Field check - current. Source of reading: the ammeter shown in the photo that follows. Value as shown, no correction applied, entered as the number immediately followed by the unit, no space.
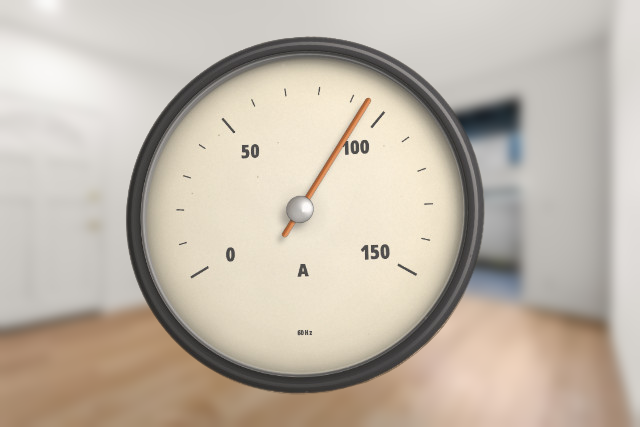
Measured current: 95A
